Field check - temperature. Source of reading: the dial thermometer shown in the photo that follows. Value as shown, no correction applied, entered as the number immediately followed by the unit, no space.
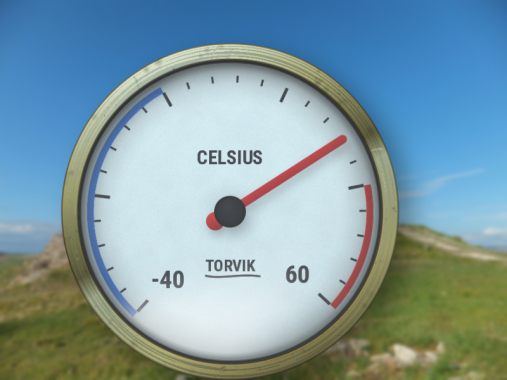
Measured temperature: 32°C
